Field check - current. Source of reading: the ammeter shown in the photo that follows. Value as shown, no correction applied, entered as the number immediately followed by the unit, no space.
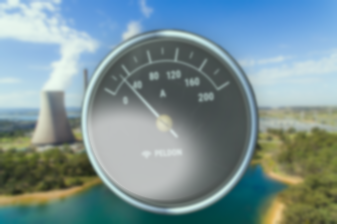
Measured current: 30A
